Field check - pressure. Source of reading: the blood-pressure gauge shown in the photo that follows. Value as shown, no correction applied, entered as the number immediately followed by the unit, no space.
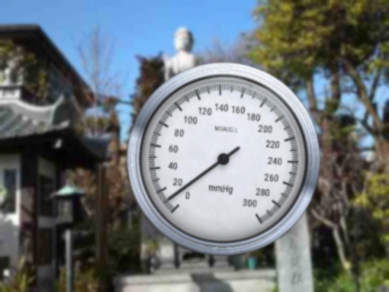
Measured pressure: 10mmHg
